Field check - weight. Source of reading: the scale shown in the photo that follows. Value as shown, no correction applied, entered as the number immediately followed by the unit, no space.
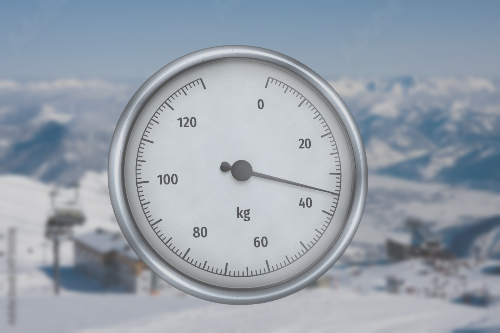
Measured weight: 35kg
